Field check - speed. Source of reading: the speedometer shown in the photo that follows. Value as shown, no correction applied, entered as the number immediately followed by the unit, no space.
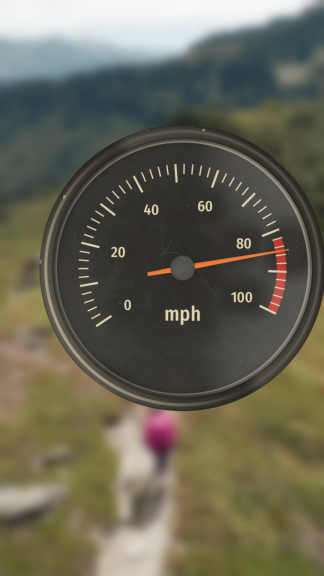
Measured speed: 85mph
